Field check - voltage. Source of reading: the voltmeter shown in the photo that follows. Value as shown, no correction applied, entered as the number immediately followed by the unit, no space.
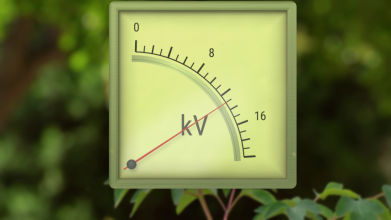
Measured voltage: 13kV
